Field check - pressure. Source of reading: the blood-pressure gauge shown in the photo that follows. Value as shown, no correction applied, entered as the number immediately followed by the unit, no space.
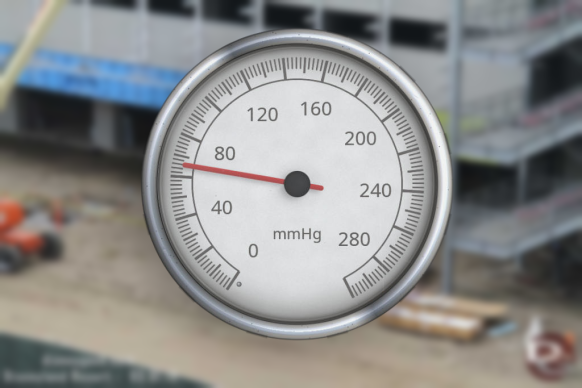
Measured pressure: 66mmHg
